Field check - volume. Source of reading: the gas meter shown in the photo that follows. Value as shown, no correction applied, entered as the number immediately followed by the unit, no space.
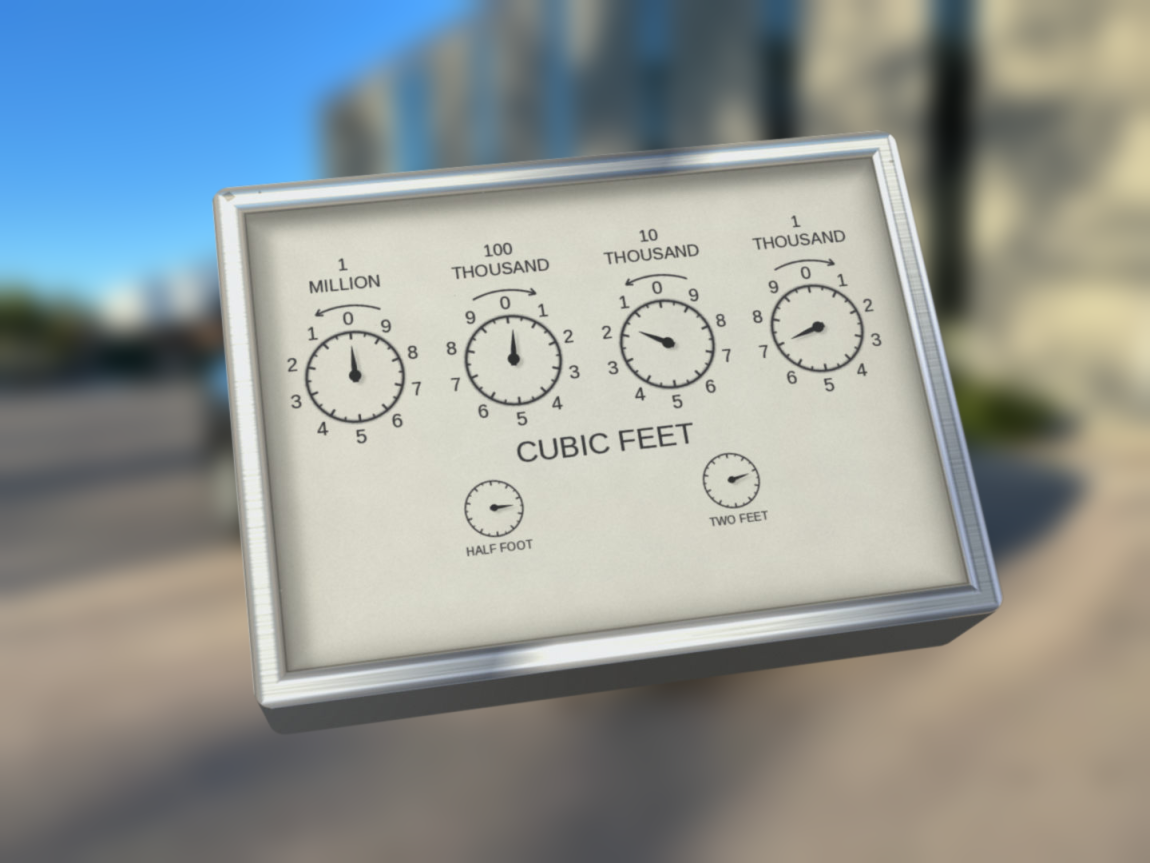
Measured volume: 1700ft³
